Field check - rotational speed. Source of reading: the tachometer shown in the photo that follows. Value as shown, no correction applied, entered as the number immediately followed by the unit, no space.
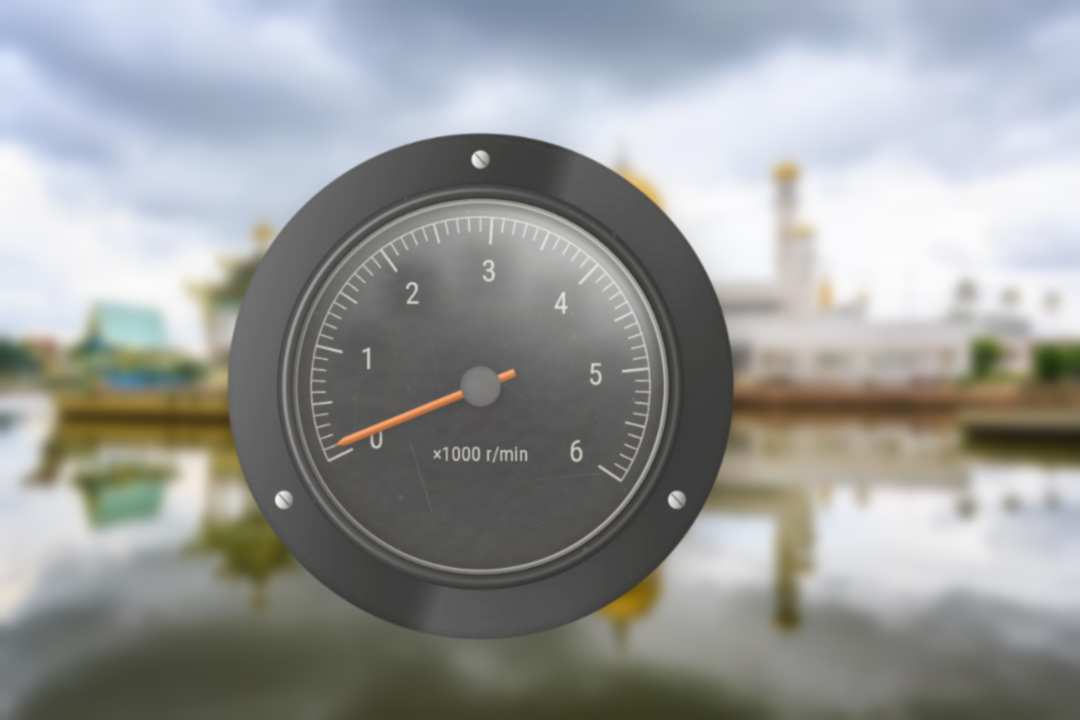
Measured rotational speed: 100rpm
